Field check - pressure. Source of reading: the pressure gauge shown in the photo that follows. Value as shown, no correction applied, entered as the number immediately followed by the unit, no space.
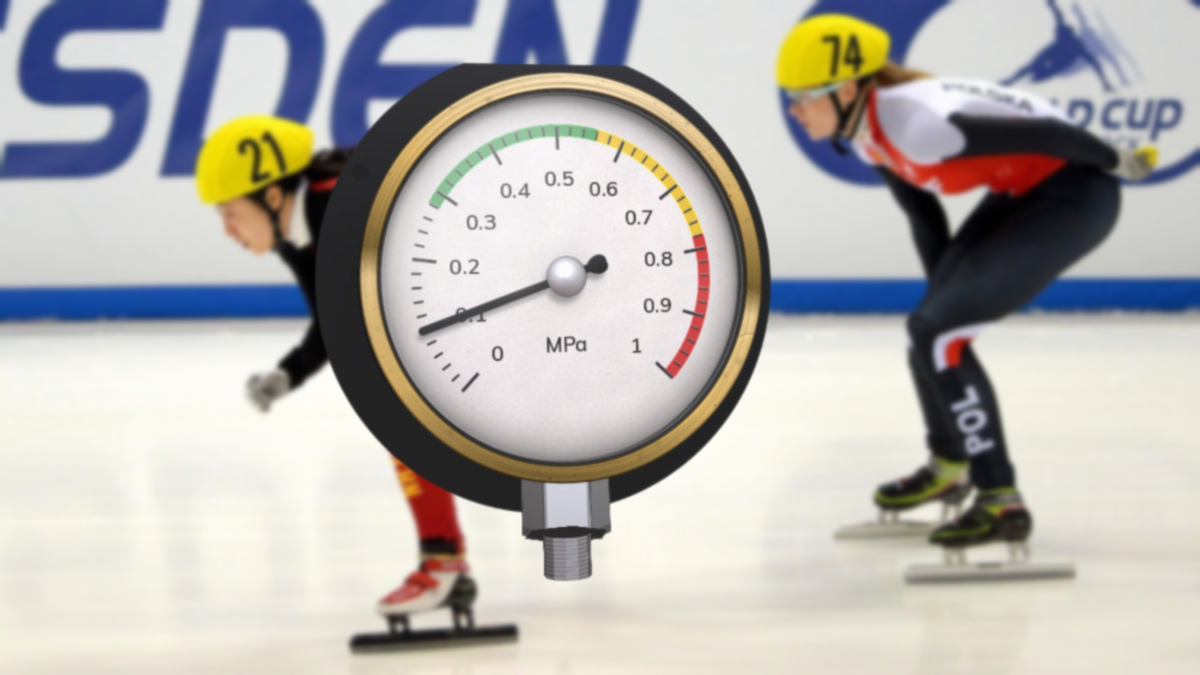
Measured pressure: 0.1MPa
